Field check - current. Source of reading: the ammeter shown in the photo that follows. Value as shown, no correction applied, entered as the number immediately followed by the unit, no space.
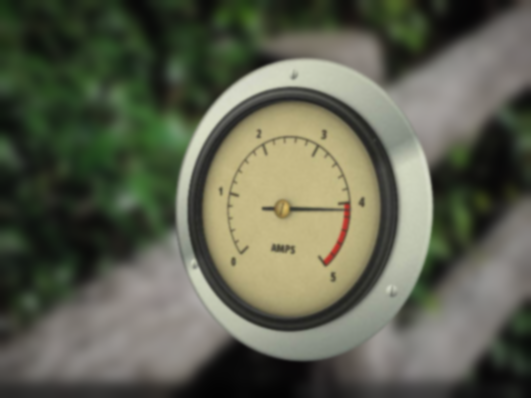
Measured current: 4.1A
